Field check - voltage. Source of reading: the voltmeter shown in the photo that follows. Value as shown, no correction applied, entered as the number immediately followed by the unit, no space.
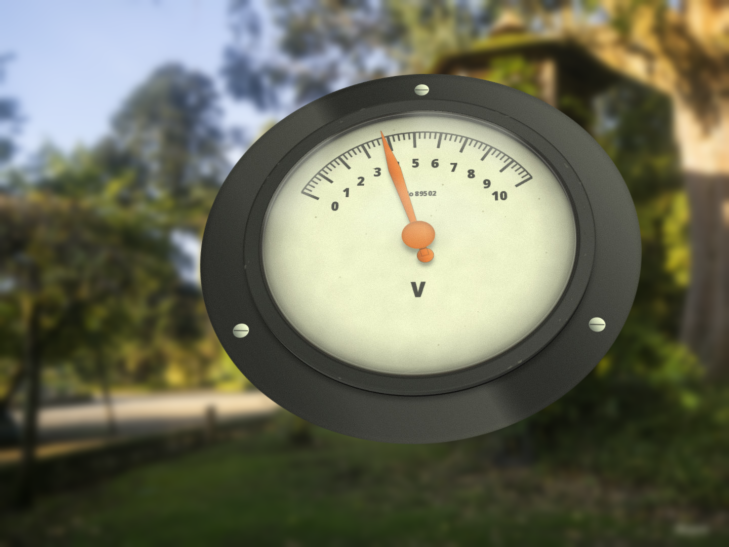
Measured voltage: 3.8V
